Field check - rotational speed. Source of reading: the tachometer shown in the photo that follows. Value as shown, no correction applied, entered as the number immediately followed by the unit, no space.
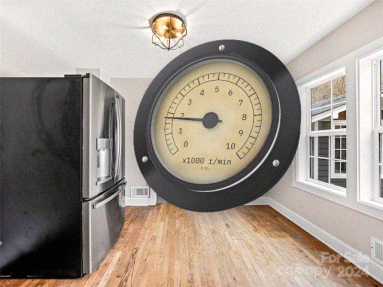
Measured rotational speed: 1750rpm
